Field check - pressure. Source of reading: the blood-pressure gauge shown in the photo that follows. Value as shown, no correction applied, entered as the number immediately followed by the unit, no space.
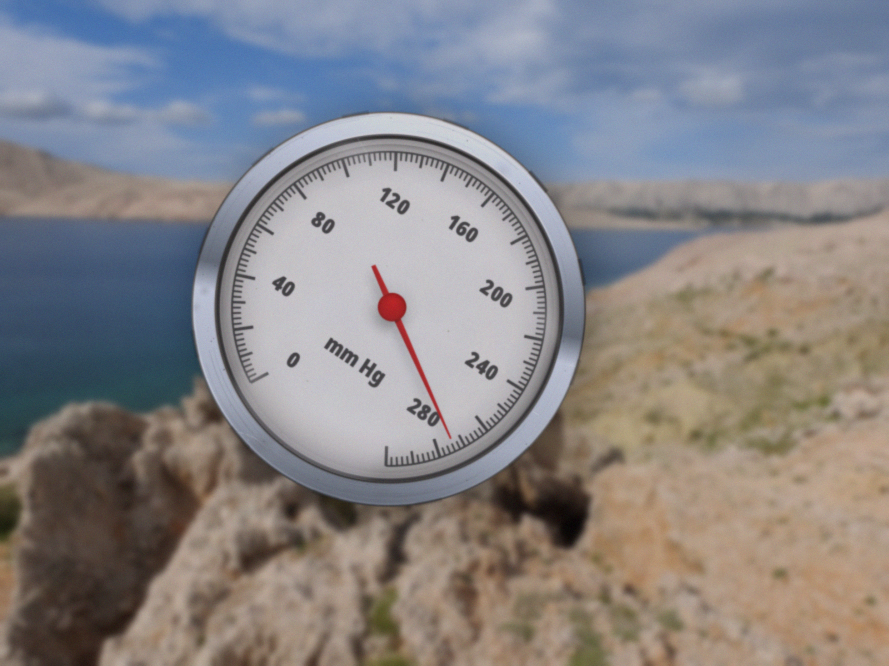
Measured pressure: 274mmHg
